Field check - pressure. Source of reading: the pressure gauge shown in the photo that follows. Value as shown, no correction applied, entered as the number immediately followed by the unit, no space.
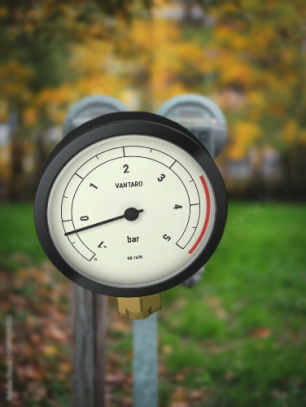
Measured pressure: -0.25bar
